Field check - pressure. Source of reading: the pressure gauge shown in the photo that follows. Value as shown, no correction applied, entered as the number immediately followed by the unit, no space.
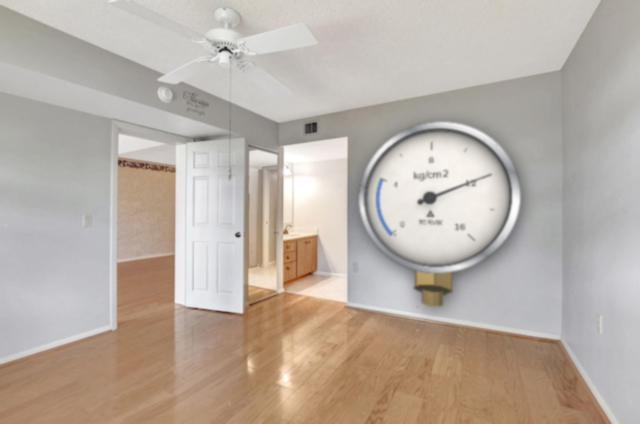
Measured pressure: 12kg/cm²
